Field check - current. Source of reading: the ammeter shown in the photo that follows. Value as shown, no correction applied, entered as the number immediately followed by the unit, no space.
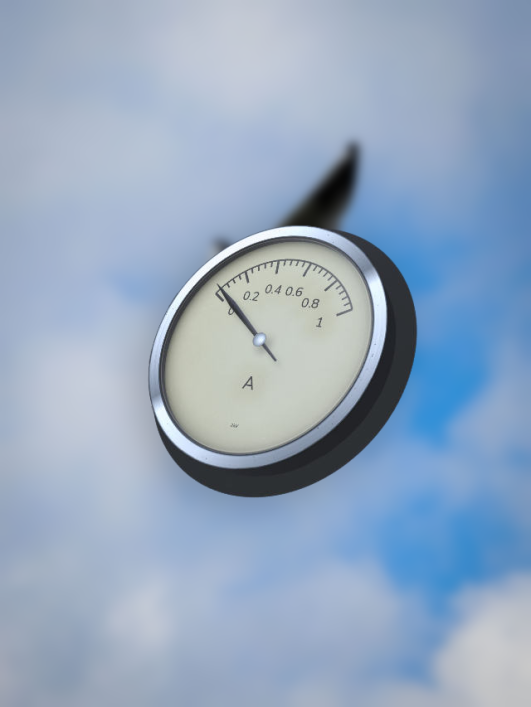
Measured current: 0.04A
